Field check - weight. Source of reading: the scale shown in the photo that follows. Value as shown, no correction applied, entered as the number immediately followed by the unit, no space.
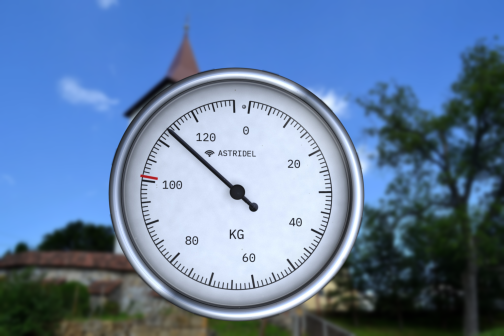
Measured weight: 113kg
